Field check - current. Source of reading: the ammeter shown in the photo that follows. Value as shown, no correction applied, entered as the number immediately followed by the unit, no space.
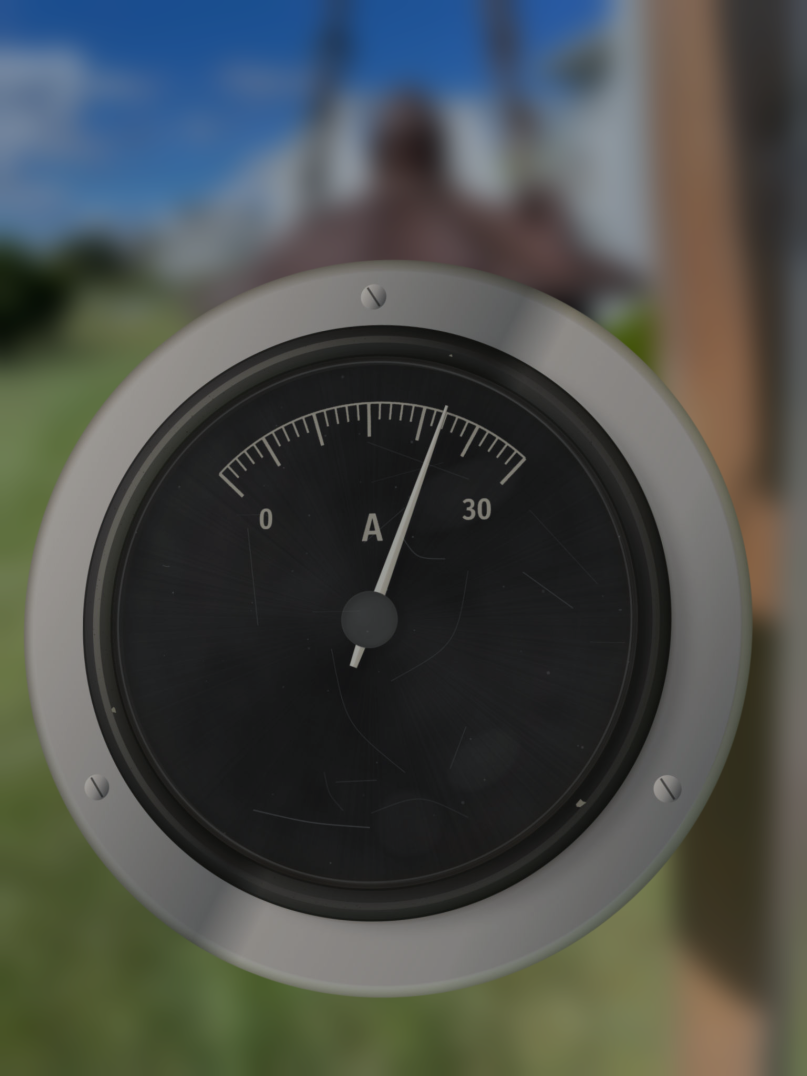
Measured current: 22A
